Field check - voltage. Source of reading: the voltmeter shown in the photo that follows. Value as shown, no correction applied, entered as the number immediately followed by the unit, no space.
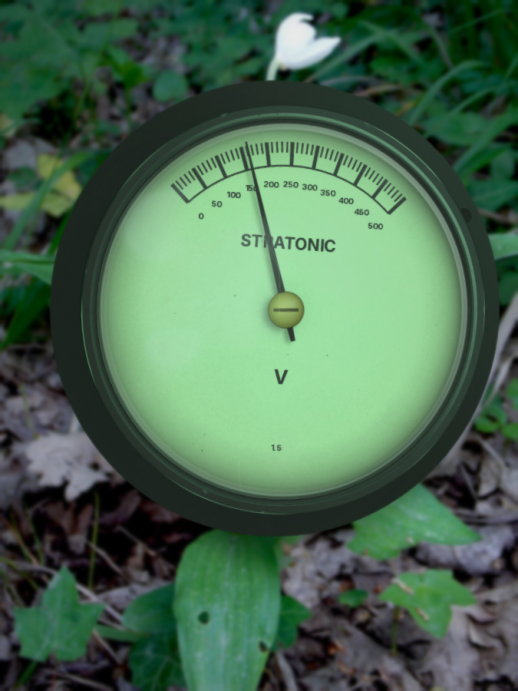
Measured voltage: 160V
